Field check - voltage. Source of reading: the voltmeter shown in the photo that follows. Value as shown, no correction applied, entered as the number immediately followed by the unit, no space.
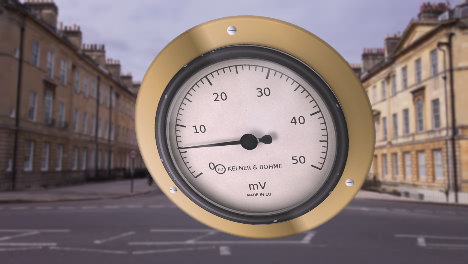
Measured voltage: 6mV
